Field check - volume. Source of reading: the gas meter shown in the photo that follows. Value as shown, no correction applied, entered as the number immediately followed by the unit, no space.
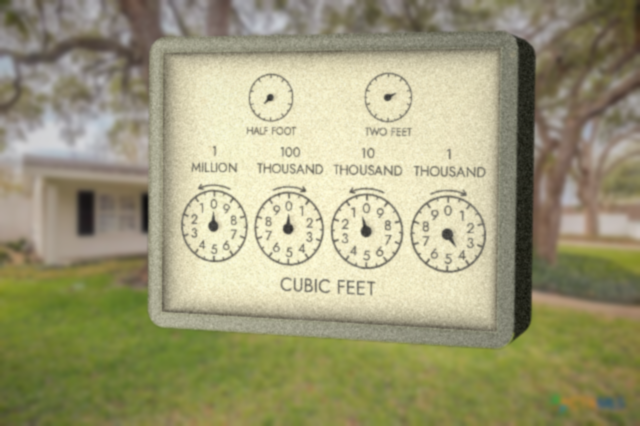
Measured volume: 400ft³
